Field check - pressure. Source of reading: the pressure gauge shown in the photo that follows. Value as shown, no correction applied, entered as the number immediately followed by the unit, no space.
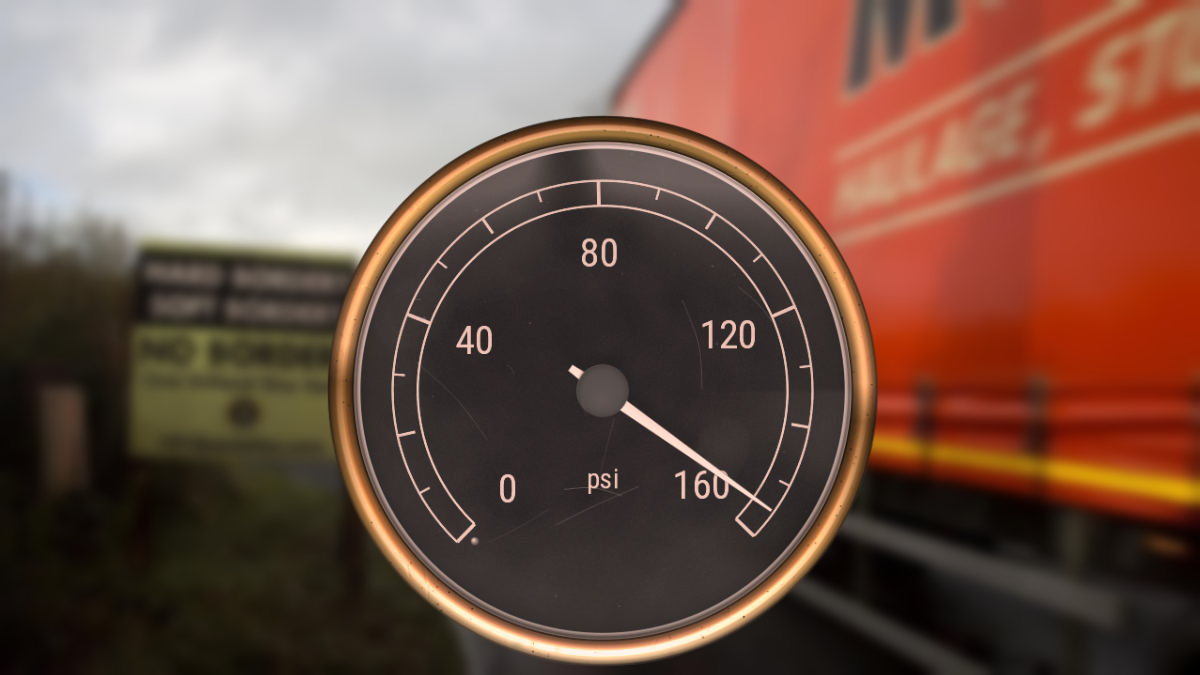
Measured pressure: 155psi
